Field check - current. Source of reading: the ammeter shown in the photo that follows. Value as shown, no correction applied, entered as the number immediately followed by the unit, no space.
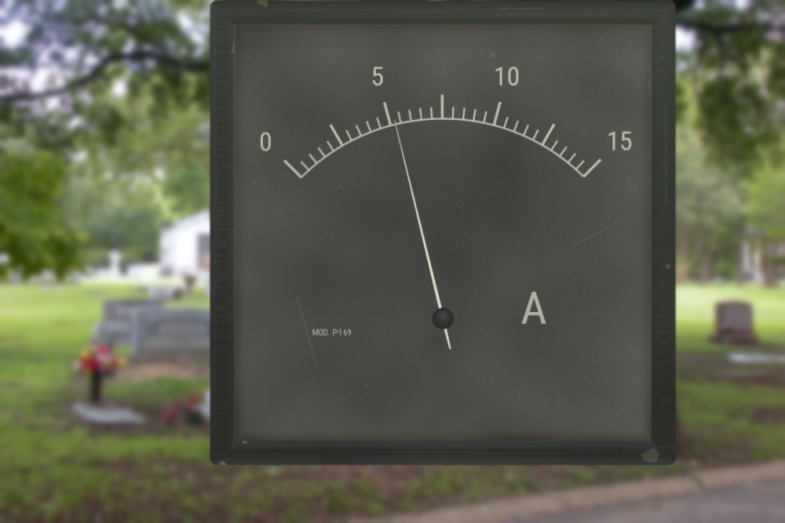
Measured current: 5.25A
